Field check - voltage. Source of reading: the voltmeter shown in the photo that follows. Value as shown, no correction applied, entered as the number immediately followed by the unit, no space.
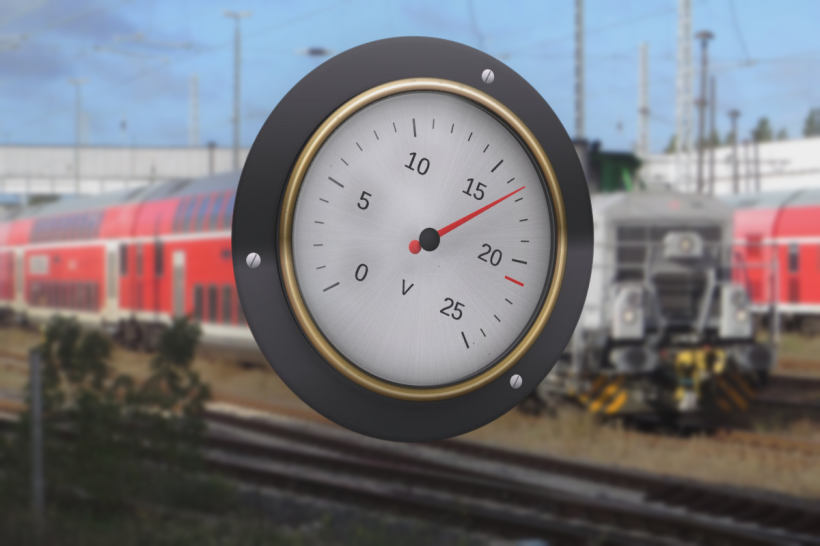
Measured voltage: 16.5V
